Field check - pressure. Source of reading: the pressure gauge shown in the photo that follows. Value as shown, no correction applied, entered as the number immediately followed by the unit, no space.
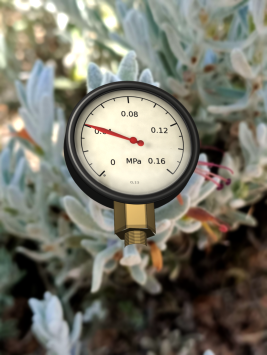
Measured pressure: 0.04MPa
